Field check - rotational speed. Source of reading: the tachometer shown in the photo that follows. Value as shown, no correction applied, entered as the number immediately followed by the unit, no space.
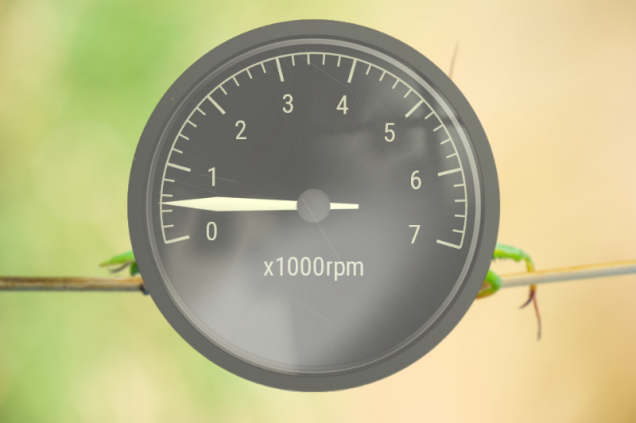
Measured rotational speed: 500rpm
